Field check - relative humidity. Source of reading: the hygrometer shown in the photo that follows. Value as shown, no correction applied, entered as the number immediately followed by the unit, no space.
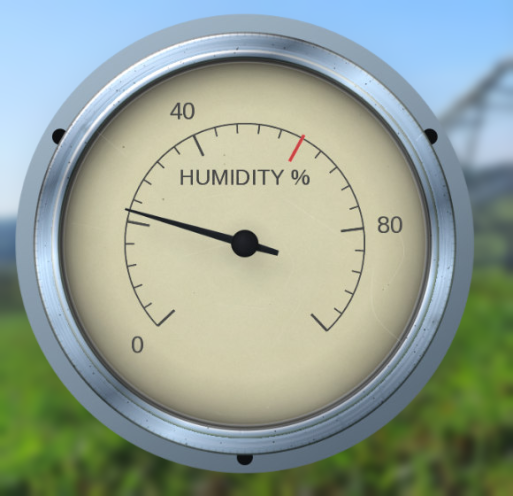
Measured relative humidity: 22%
